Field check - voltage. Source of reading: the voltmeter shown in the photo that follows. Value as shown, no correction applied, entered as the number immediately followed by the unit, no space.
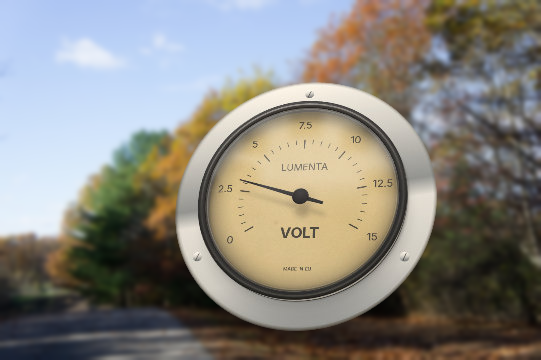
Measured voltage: 3V
